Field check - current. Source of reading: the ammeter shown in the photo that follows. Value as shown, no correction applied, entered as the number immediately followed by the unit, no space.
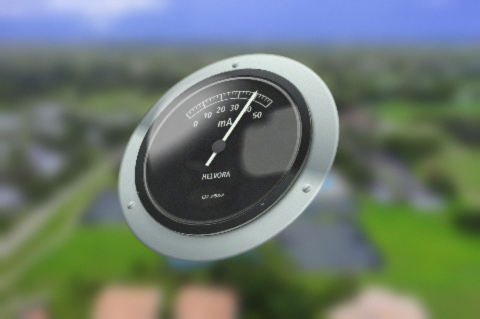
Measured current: 40mA
